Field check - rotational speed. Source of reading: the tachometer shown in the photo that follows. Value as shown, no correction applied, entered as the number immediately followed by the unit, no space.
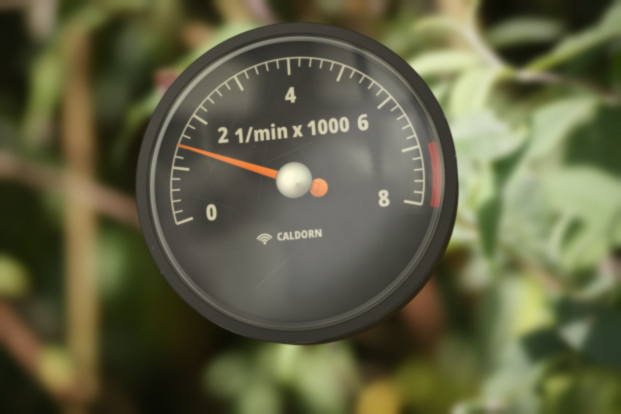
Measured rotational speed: 1400rpm
